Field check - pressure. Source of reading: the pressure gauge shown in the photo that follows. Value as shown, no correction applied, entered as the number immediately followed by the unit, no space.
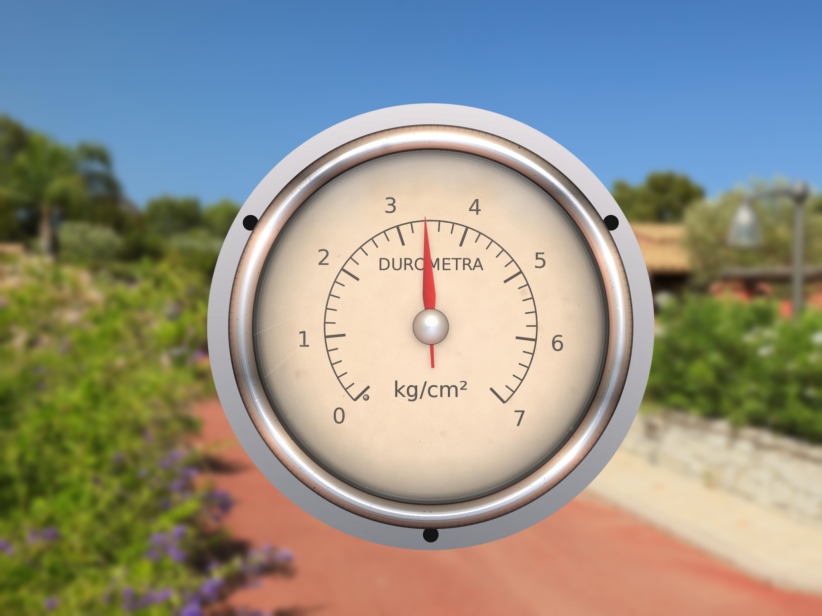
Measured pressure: 3.4kg/cm²
